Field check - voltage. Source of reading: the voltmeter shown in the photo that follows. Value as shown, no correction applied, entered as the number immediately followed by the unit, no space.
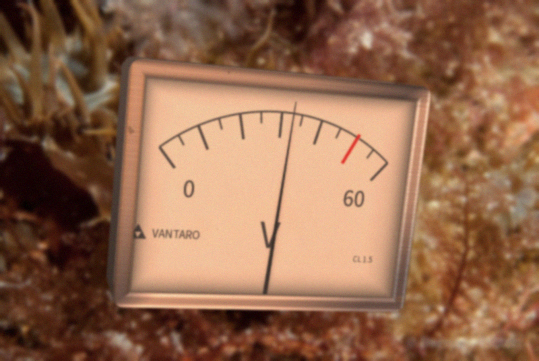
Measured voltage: 32.5V
